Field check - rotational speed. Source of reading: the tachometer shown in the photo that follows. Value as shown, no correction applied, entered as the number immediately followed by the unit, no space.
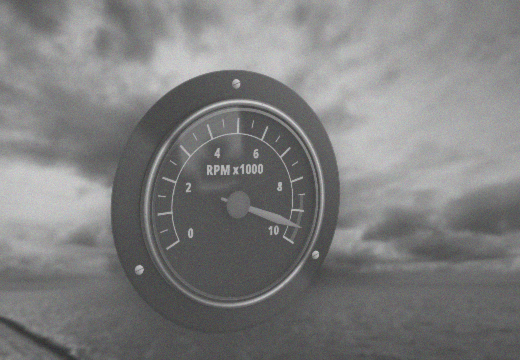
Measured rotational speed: 9500rpm
